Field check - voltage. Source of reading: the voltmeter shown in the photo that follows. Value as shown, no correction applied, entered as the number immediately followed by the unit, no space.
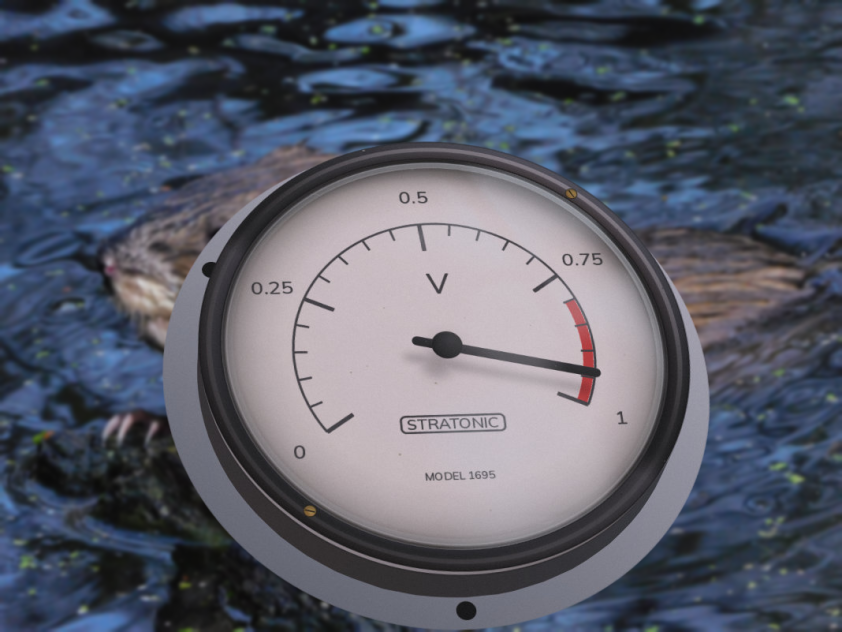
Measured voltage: 0.95V
